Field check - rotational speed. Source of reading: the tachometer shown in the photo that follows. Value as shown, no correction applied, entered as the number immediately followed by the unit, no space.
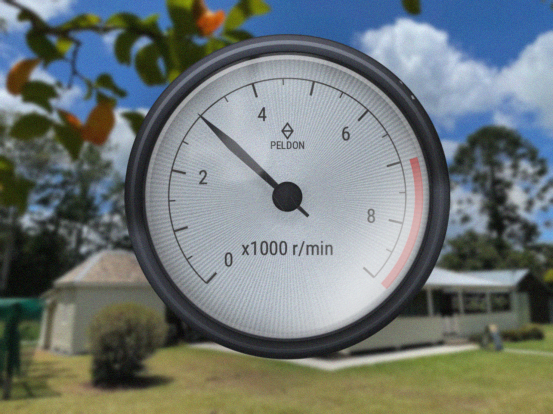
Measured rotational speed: 3000rpm
